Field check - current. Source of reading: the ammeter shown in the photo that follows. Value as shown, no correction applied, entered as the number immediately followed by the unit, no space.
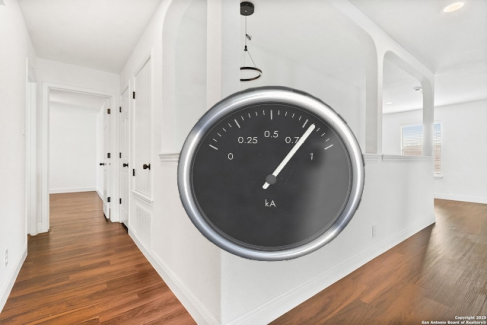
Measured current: 0.8kA
